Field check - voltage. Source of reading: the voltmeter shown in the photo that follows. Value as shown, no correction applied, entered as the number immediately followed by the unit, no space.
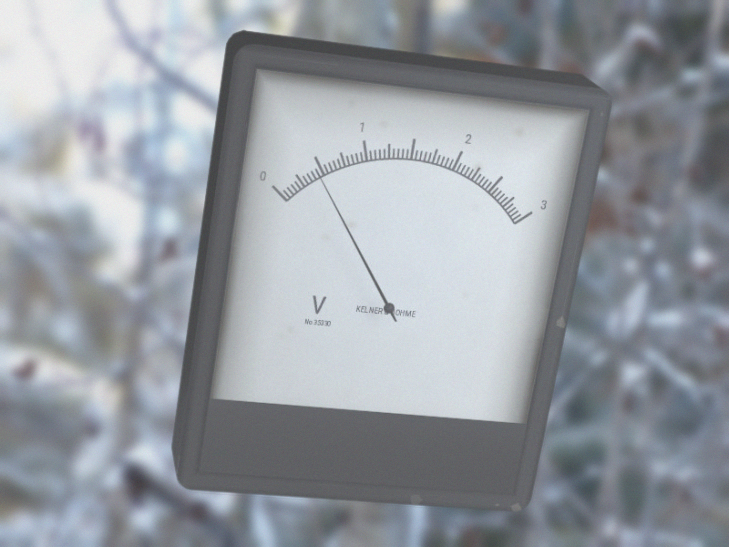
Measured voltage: 0.45V
